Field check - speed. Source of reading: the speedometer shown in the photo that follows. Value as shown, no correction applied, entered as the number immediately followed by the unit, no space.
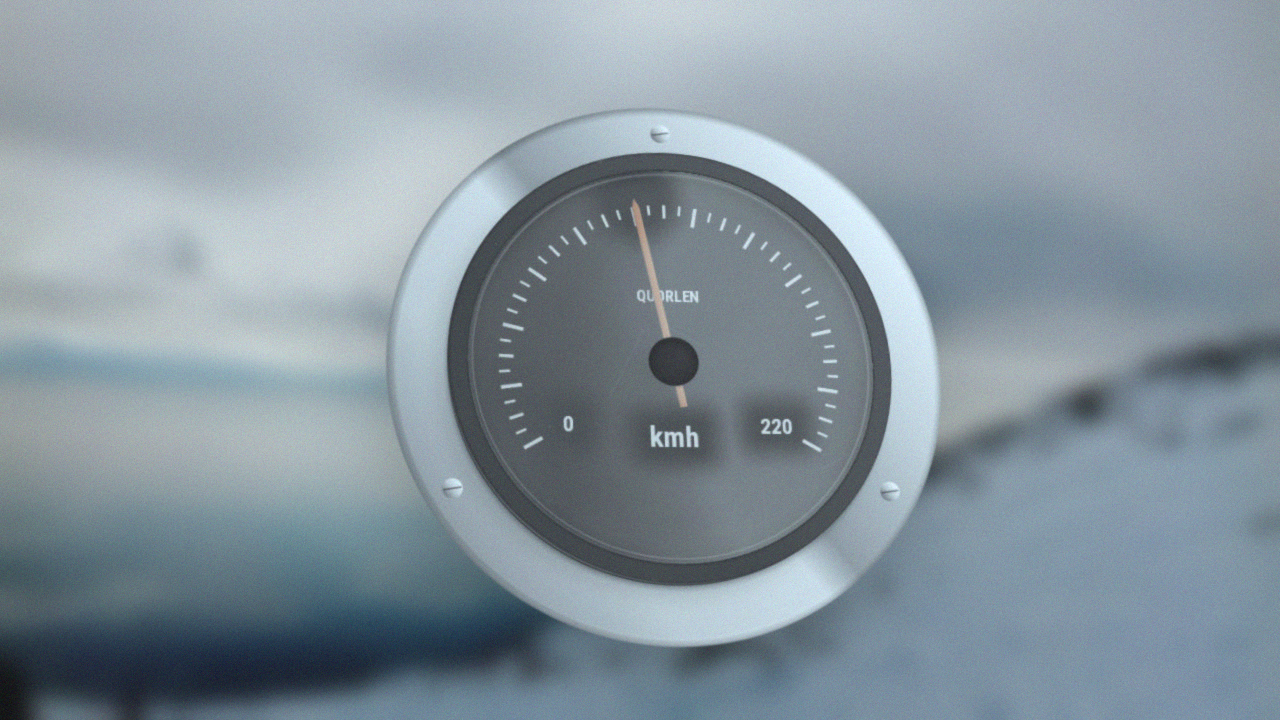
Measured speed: 100km/h
